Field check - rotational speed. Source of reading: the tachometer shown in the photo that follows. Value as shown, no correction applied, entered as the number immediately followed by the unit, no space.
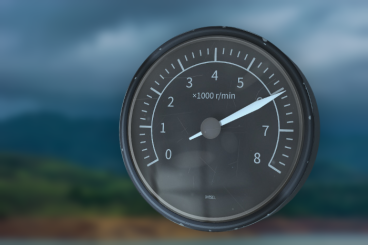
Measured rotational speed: 6100rpm
